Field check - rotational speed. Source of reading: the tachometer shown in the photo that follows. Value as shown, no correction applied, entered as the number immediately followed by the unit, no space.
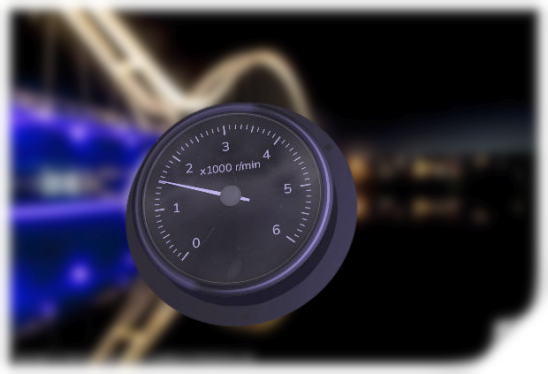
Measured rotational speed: 1500rpm
